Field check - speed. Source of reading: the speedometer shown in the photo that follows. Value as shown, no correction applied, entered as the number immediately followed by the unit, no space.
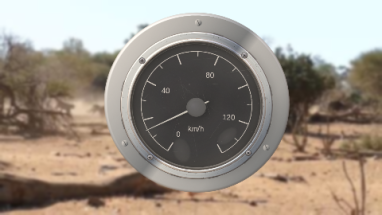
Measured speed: 15km/h
